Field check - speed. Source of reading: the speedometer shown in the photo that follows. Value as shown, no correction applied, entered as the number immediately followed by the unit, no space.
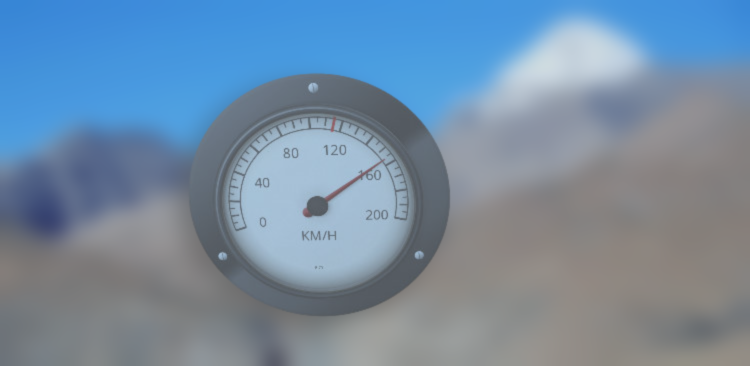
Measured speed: 155km/h
